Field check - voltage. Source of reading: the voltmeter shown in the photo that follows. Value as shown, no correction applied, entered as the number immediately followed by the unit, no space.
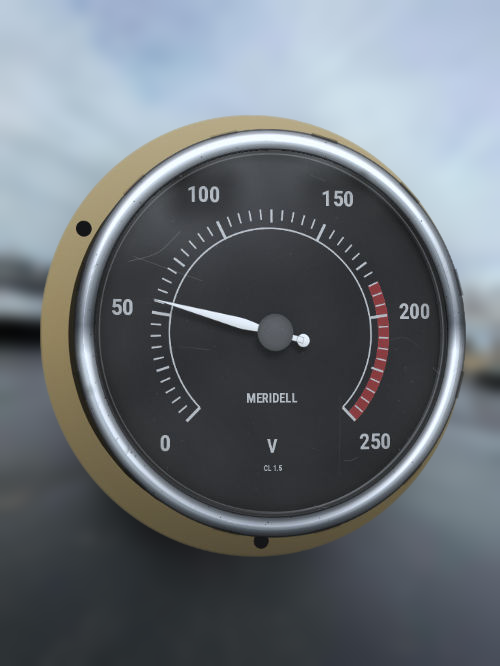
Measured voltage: 55V
